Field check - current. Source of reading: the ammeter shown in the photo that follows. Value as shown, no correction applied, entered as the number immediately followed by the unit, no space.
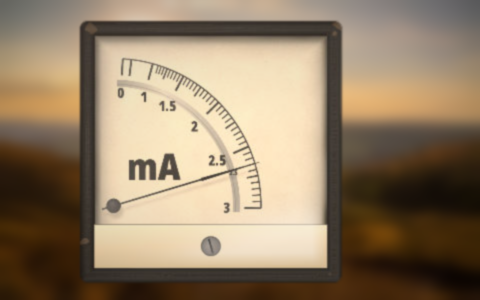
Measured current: 2.65mA
